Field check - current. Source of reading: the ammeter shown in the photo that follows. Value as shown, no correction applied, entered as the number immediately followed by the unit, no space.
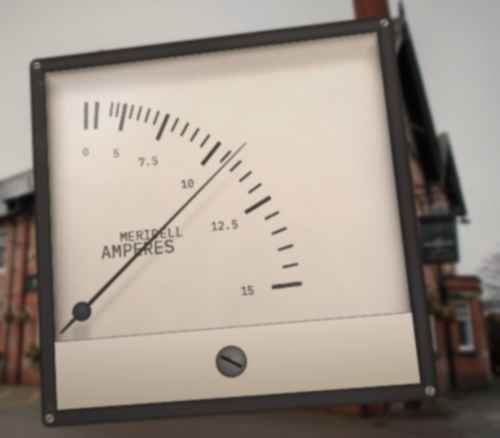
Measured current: 10.75A
